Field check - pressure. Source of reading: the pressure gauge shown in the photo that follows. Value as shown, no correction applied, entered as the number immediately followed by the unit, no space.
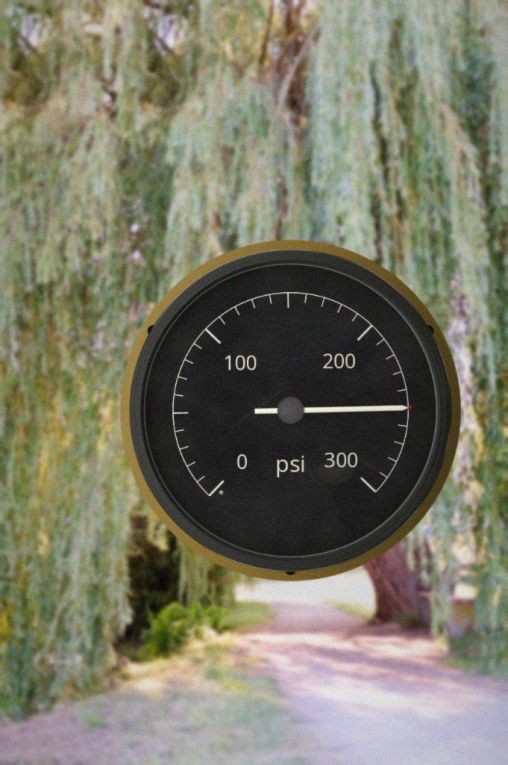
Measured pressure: 250psi
